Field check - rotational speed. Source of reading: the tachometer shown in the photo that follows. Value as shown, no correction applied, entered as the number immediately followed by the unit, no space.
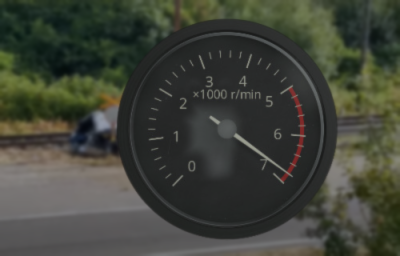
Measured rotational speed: 6800rpm
